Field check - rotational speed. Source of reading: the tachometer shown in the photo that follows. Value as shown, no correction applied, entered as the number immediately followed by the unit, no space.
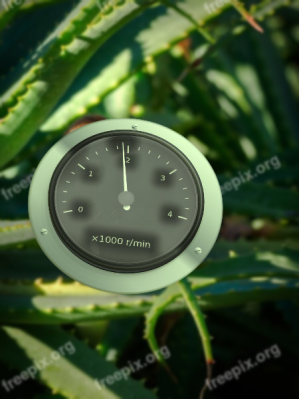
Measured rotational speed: 1900rpm
